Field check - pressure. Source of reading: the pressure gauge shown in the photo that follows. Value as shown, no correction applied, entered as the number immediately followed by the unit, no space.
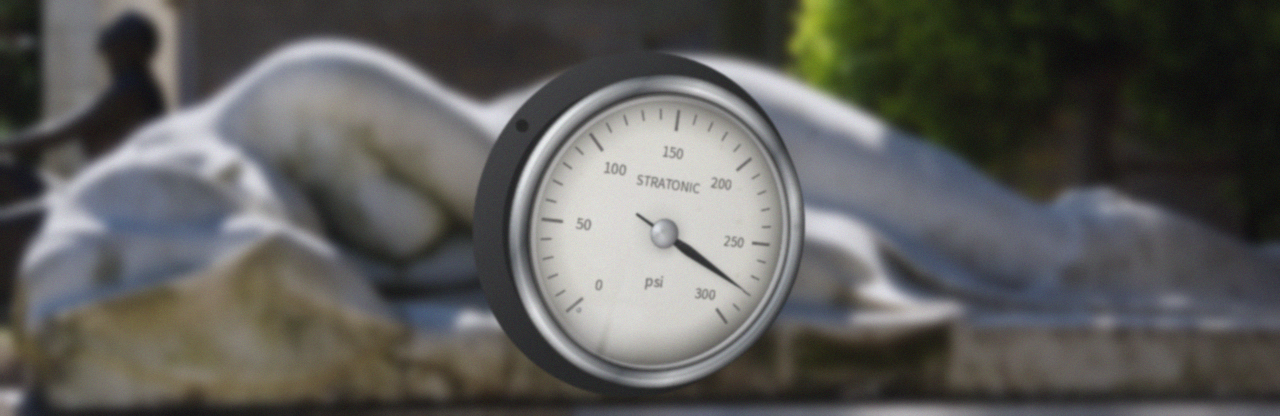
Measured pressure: 280psi
